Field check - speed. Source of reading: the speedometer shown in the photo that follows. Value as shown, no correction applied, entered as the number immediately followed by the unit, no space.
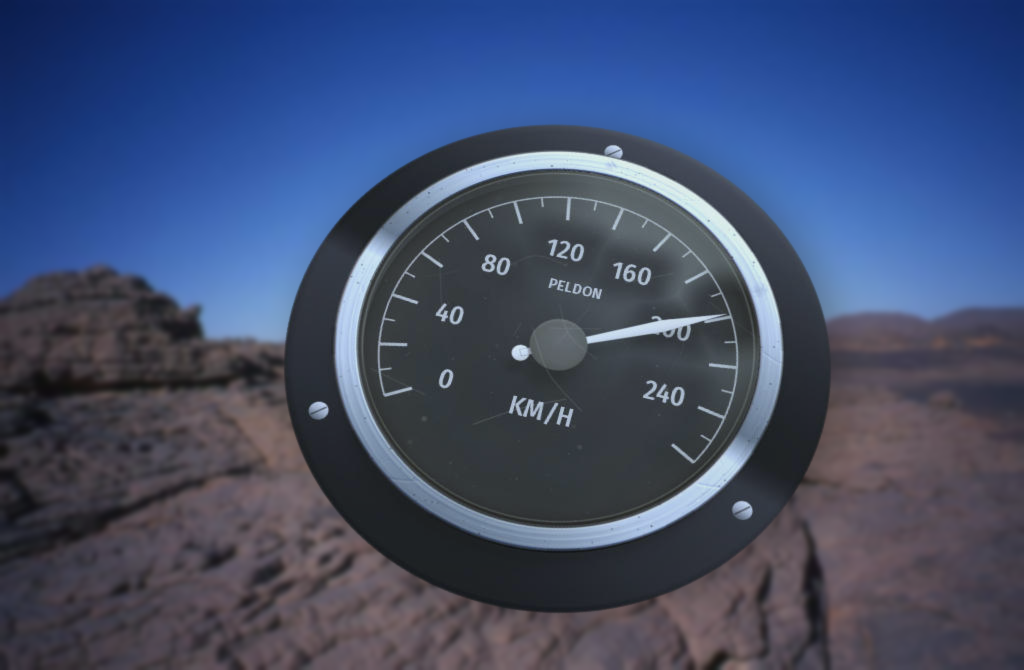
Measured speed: 200km/h
